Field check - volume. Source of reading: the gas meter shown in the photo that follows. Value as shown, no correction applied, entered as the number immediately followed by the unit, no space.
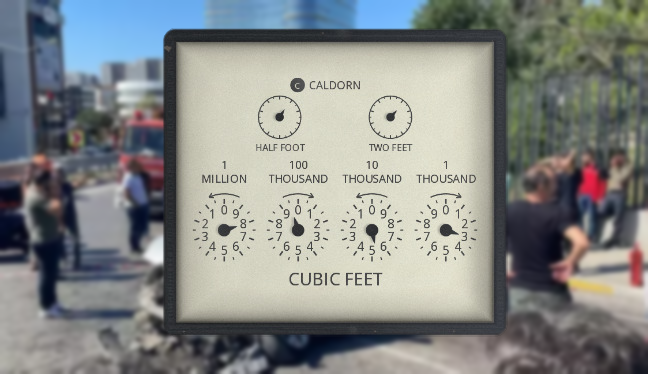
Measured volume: 795300ft³
